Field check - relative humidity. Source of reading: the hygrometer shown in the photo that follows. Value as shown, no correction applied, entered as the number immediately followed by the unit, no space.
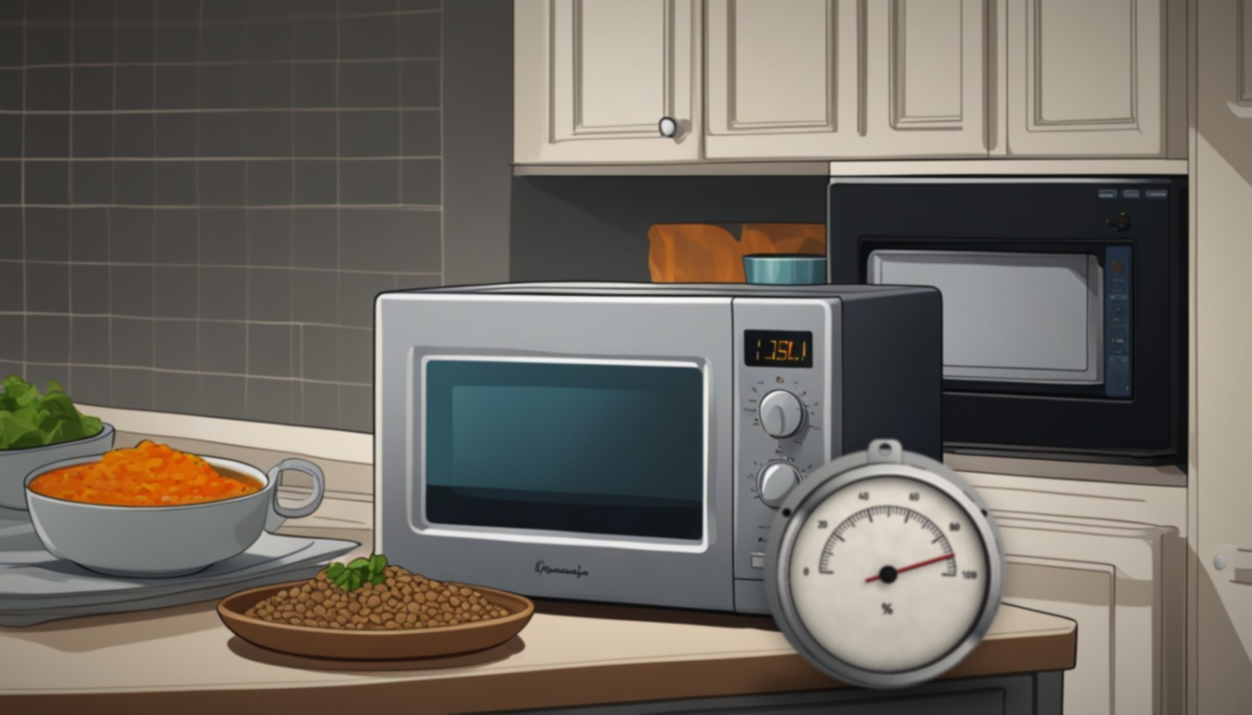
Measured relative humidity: 90%
